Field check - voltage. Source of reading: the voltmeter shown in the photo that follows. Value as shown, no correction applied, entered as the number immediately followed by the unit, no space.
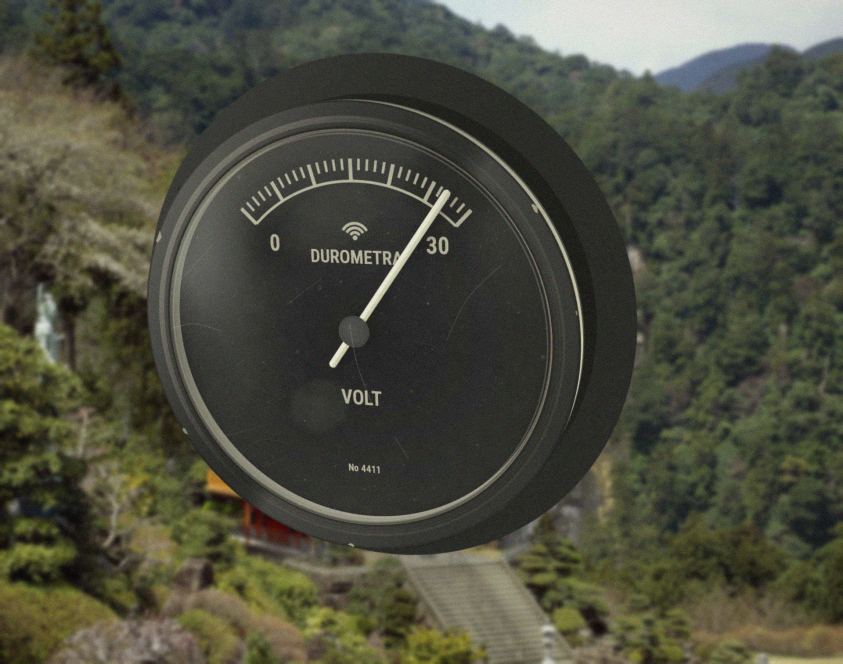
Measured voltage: 27V
